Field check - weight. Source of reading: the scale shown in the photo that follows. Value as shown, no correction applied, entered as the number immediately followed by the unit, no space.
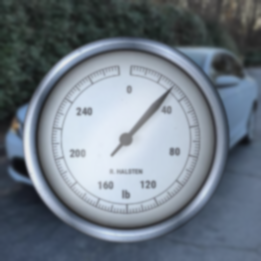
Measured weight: 30lb
